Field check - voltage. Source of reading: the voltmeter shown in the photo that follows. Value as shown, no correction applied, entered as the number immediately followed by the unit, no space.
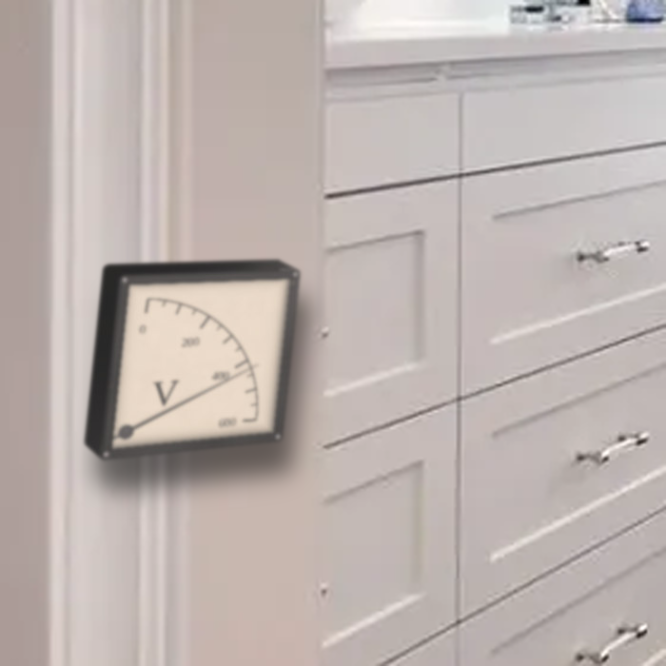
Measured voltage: 425V
